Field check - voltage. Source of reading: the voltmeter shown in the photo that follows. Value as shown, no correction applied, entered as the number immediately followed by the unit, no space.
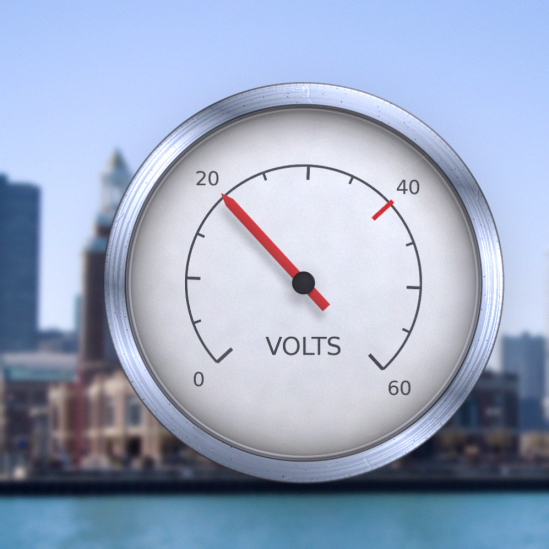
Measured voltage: 20V
